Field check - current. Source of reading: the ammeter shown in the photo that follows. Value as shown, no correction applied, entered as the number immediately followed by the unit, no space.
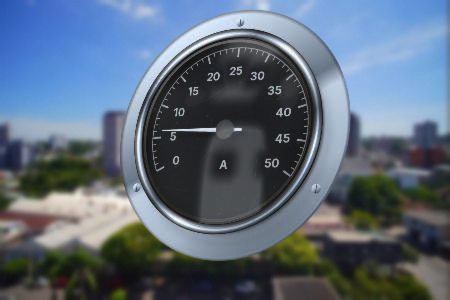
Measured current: 6A
